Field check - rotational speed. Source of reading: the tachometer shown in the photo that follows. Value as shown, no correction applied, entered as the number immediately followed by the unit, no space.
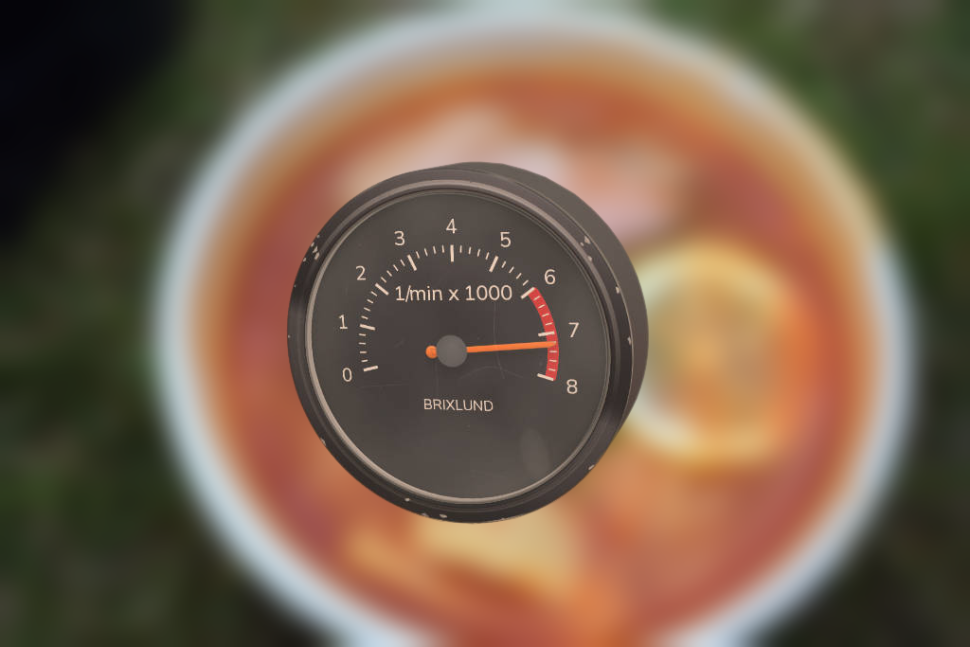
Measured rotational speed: 7200rpm
